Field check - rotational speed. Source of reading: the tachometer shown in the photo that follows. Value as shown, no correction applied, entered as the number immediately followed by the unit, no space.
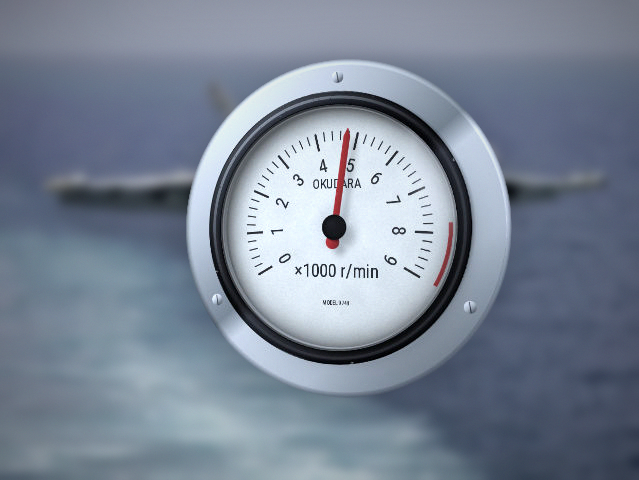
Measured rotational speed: 4800rpm
